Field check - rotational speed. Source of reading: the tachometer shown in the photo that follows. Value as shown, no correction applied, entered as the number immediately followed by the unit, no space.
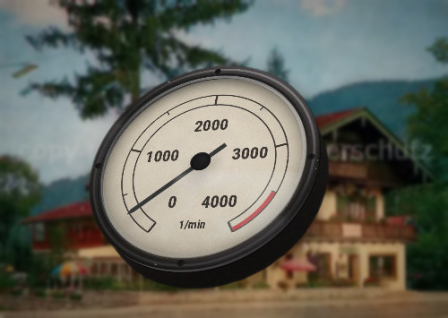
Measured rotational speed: 250rpm
